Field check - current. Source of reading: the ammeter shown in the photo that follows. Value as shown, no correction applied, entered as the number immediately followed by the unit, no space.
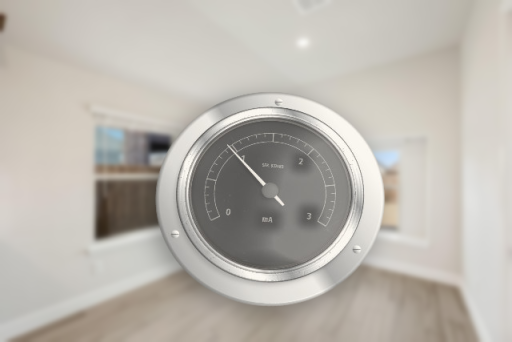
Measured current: 0.95mA
